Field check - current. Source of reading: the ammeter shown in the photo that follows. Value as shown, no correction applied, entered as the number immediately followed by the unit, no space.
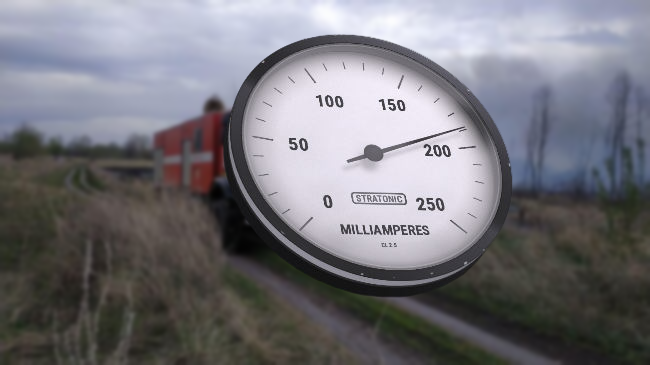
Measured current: 190mA
